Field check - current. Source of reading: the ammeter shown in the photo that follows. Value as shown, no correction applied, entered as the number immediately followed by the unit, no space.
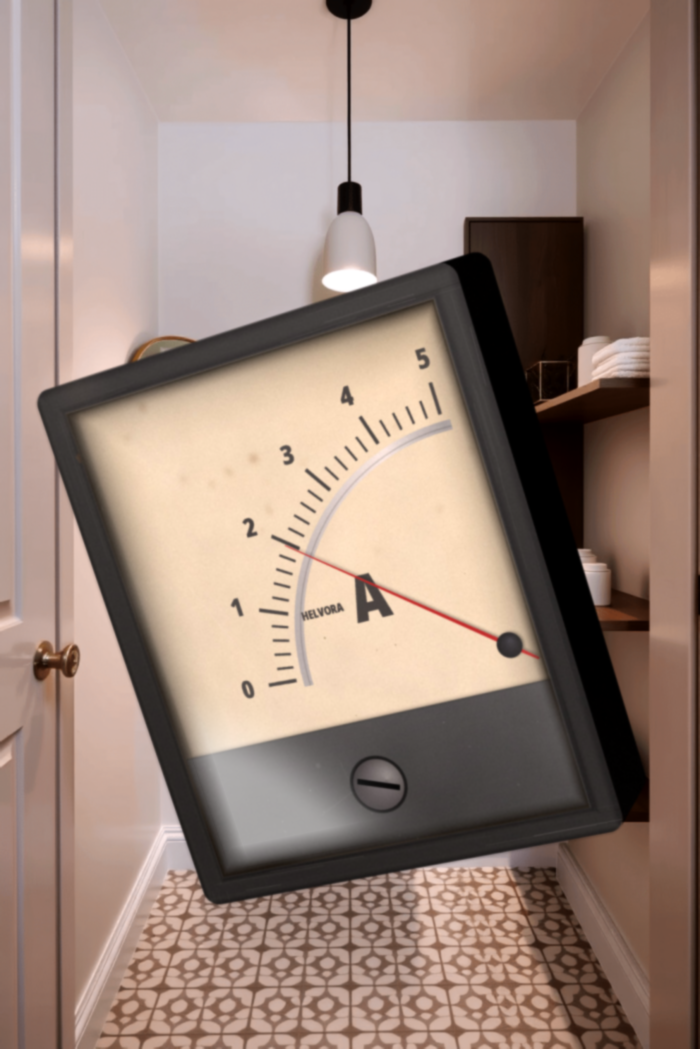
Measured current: 2A
